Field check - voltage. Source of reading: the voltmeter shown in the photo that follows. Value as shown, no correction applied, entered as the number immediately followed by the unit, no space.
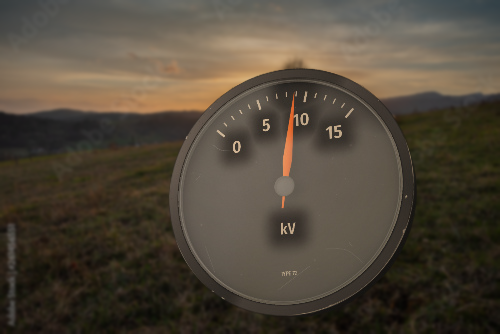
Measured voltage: 9kV
